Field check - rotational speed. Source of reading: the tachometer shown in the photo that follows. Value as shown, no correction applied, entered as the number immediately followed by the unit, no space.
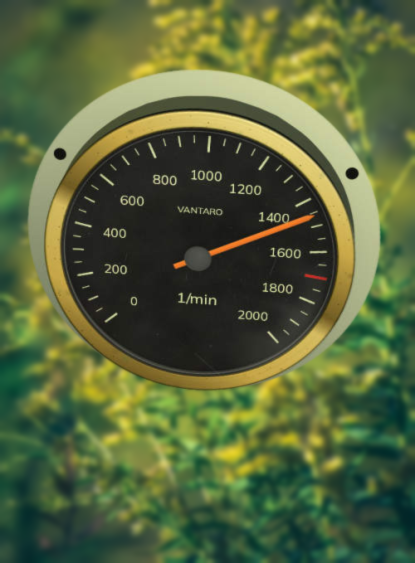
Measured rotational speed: 1450rpm
